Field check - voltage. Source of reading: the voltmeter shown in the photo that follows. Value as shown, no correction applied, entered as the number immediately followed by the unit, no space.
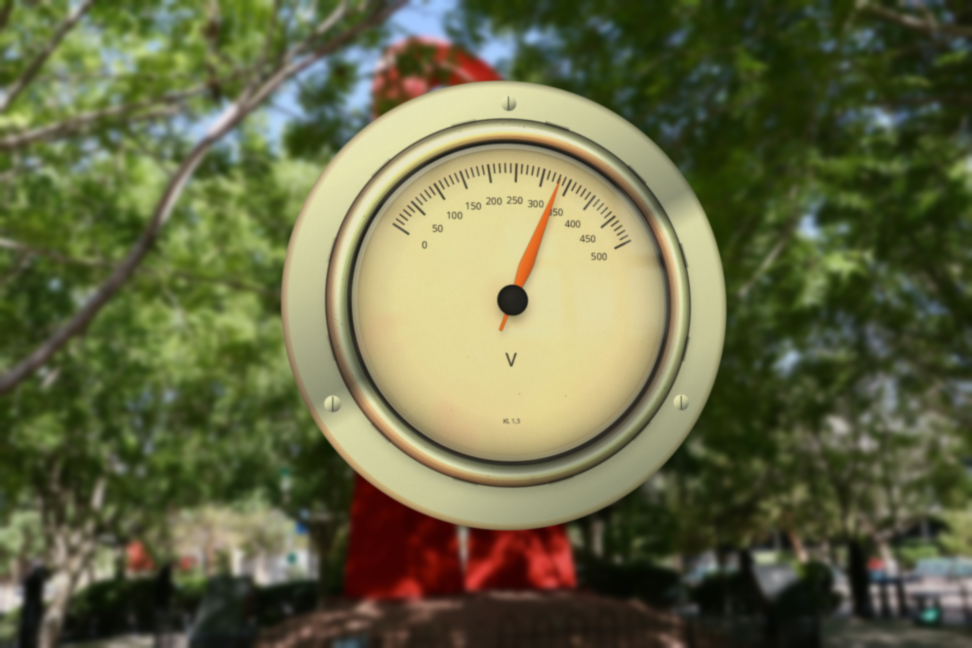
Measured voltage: 330V
